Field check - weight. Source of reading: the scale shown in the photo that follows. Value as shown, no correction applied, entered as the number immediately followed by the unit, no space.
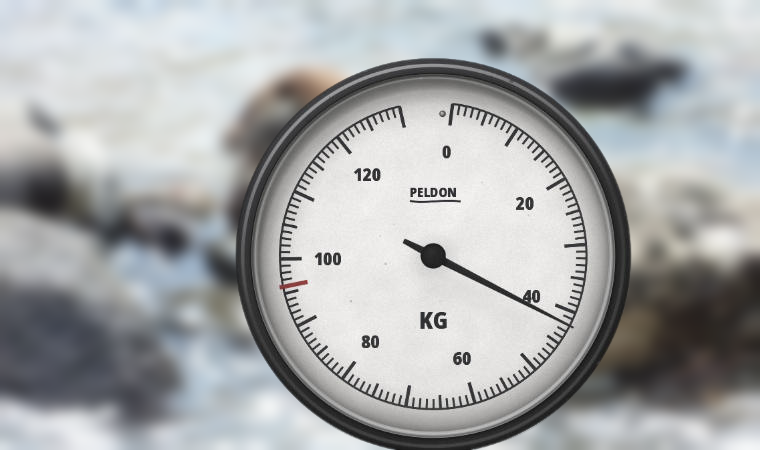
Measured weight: 42kg
